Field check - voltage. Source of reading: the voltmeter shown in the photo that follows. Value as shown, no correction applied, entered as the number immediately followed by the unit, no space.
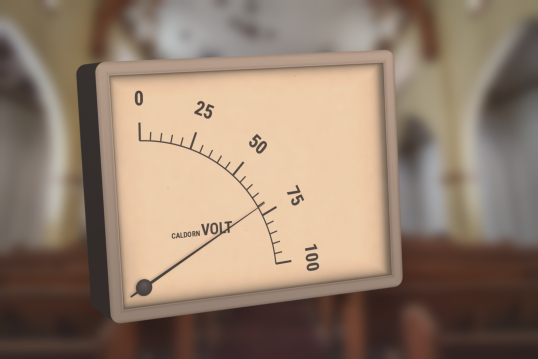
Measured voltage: 70V
